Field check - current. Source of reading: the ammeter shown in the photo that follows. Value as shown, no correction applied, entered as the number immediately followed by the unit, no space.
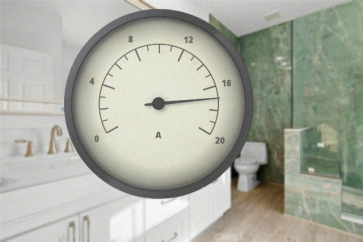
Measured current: 17A
